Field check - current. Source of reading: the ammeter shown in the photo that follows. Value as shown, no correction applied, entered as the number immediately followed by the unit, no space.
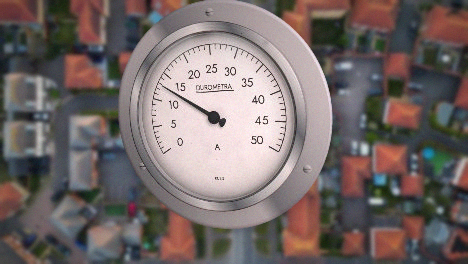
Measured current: 13A
